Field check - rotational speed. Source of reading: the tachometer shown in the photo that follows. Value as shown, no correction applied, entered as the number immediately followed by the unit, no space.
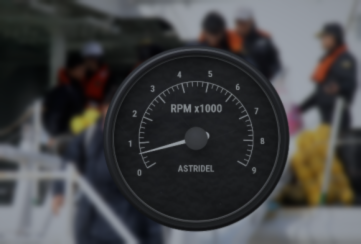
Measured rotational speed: 600rpm
